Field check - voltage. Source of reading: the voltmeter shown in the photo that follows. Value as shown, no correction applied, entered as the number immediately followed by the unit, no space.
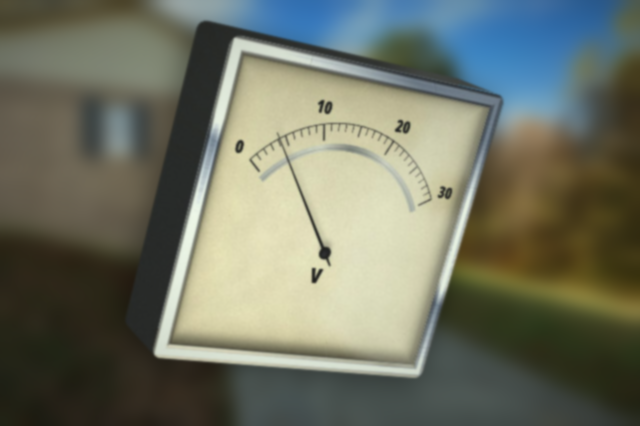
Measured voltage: 4V
